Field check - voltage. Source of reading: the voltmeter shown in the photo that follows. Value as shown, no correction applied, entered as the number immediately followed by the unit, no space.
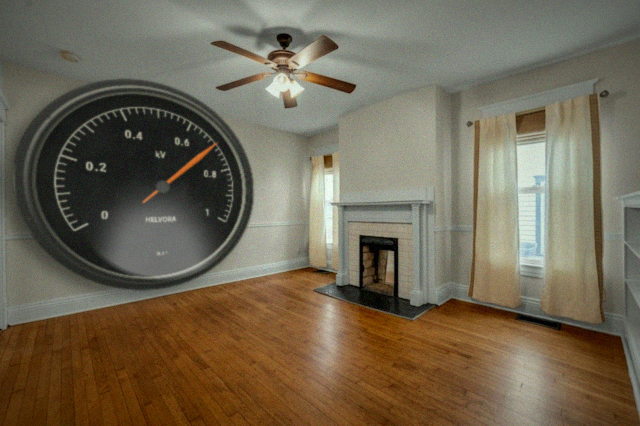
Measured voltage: 0.7kV
